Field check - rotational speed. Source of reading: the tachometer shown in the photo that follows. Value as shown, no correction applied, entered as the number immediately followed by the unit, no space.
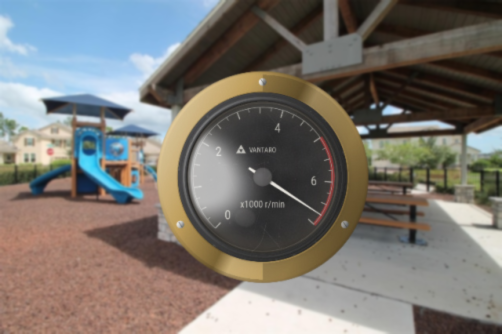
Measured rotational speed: 6750rpm
